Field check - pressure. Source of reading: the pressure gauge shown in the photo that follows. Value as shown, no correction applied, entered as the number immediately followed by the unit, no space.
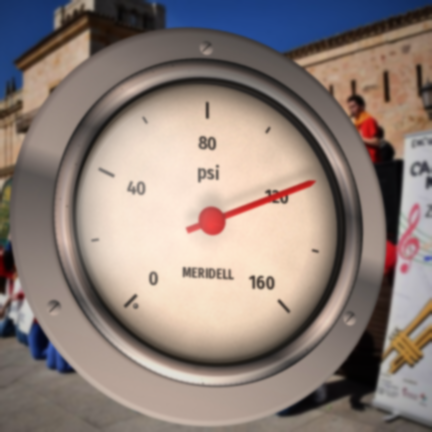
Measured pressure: 120psi
